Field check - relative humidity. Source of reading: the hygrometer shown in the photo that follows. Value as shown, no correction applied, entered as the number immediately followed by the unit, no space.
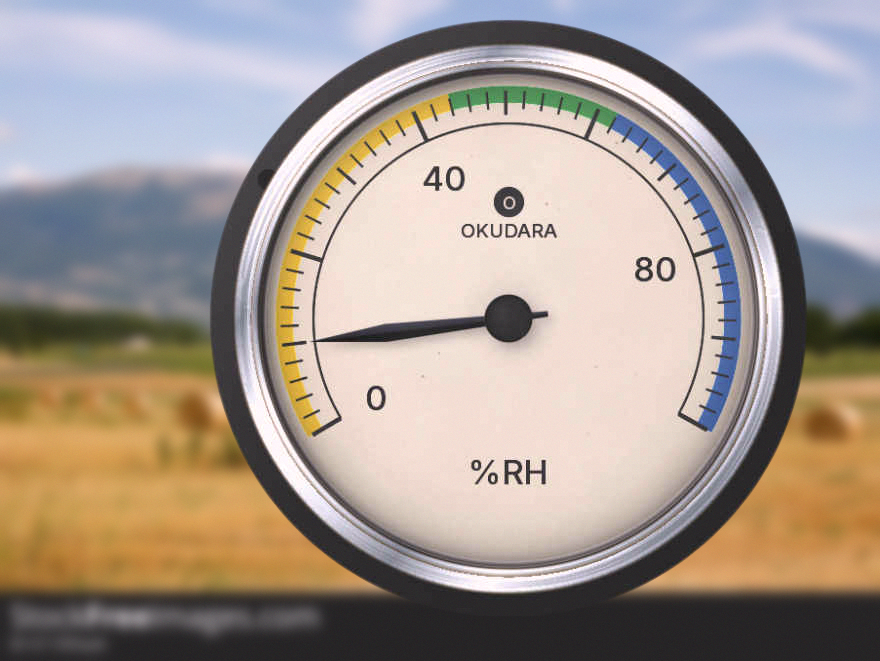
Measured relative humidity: 10%
